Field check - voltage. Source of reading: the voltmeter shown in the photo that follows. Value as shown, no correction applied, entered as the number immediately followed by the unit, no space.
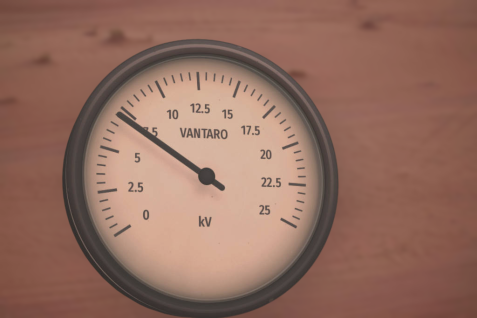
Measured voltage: 7kV
